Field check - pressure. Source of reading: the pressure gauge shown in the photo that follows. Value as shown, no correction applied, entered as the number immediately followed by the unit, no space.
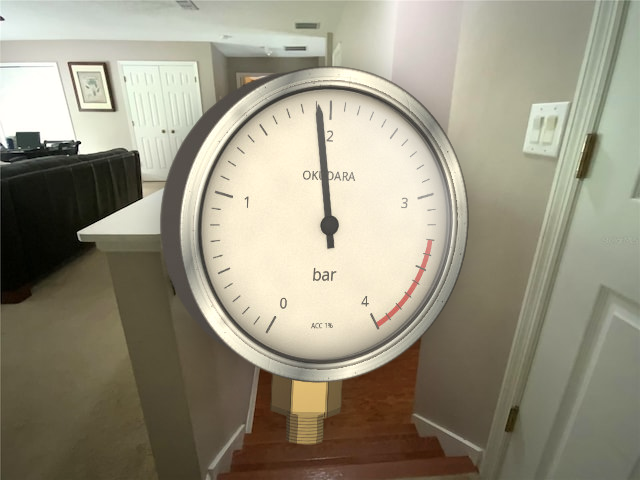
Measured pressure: 1.9bar
